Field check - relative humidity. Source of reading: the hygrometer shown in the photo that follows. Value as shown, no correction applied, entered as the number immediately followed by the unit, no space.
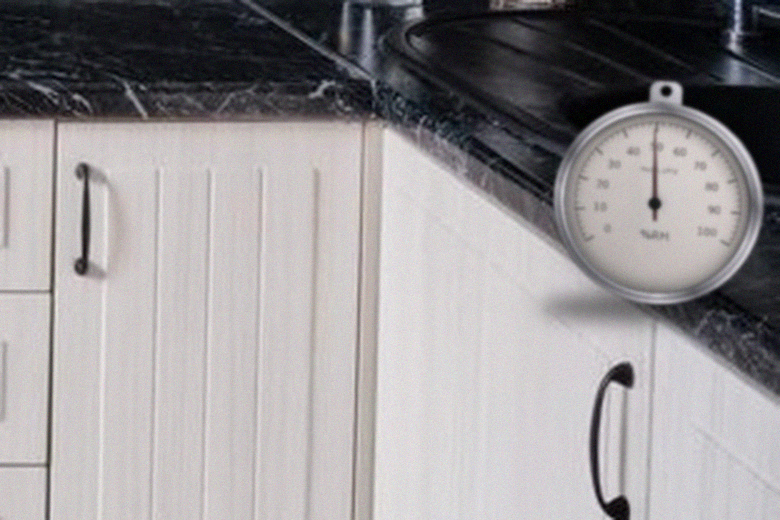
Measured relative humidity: 50%
